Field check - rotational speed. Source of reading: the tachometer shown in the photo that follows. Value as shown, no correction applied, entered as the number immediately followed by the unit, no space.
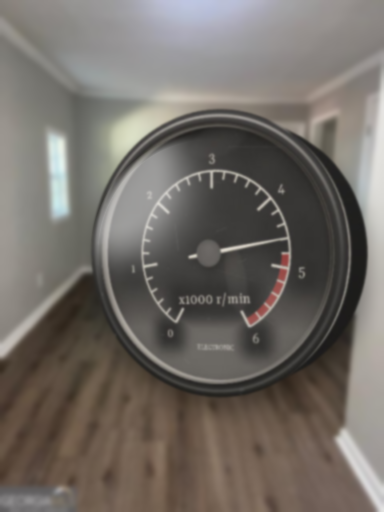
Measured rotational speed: 4600rpm
